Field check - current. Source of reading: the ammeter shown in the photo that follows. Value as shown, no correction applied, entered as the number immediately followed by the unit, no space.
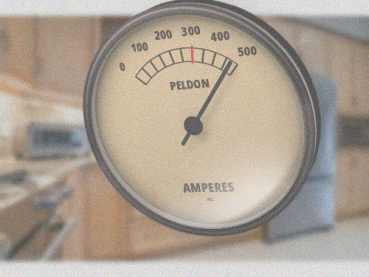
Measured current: 475A
